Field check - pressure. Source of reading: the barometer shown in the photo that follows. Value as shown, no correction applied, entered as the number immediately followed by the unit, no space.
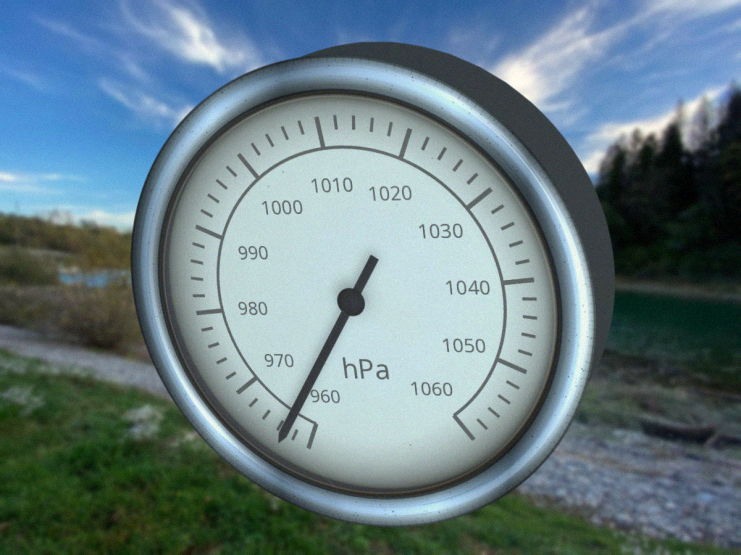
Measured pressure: 963hPa
